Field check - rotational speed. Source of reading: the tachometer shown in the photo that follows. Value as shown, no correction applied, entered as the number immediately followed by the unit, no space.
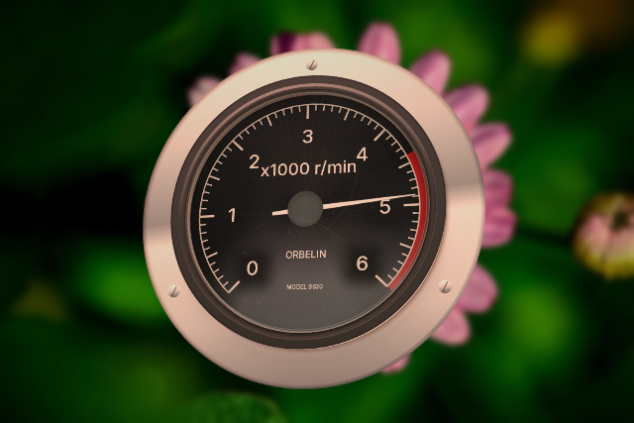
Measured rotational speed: 4900rpm
